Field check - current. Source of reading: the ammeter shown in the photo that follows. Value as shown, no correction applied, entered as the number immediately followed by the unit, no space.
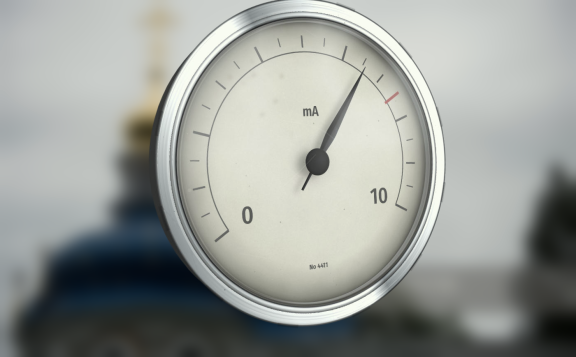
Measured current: 6.5mA
